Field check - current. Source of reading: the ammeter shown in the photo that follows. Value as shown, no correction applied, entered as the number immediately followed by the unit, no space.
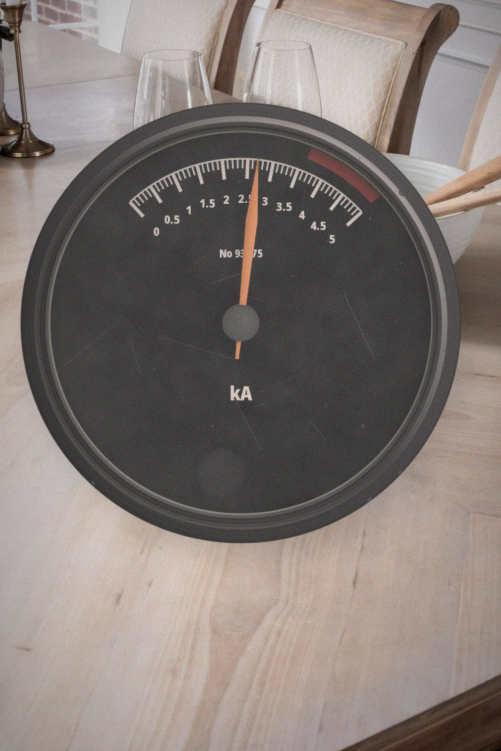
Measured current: 2.7kA
